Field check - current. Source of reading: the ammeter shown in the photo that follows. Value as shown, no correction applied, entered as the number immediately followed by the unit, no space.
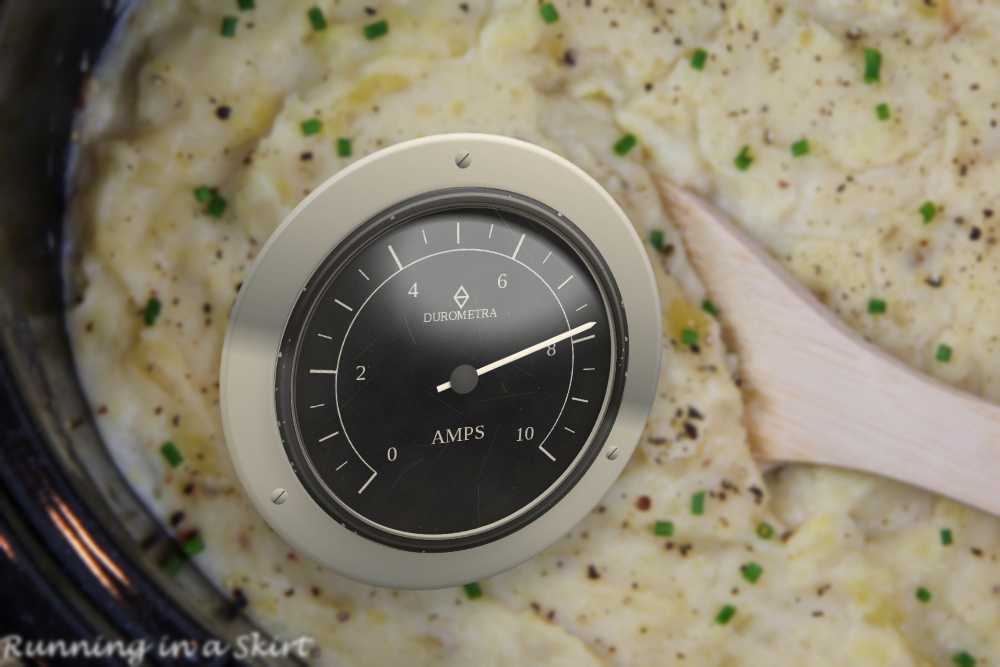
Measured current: 7.75A
